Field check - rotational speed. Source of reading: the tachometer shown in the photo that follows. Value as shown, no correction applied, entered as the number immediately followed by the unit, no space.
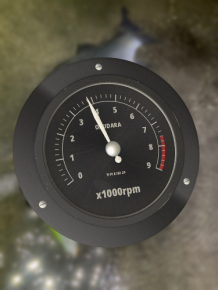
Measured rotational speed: 3800rpm
